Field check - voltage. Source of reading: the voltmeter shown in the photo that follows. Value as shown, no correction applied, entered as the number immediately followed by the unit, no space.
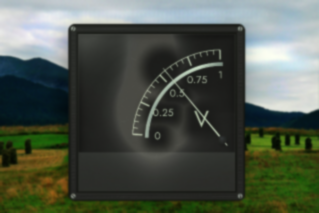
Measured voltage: 0.55V
